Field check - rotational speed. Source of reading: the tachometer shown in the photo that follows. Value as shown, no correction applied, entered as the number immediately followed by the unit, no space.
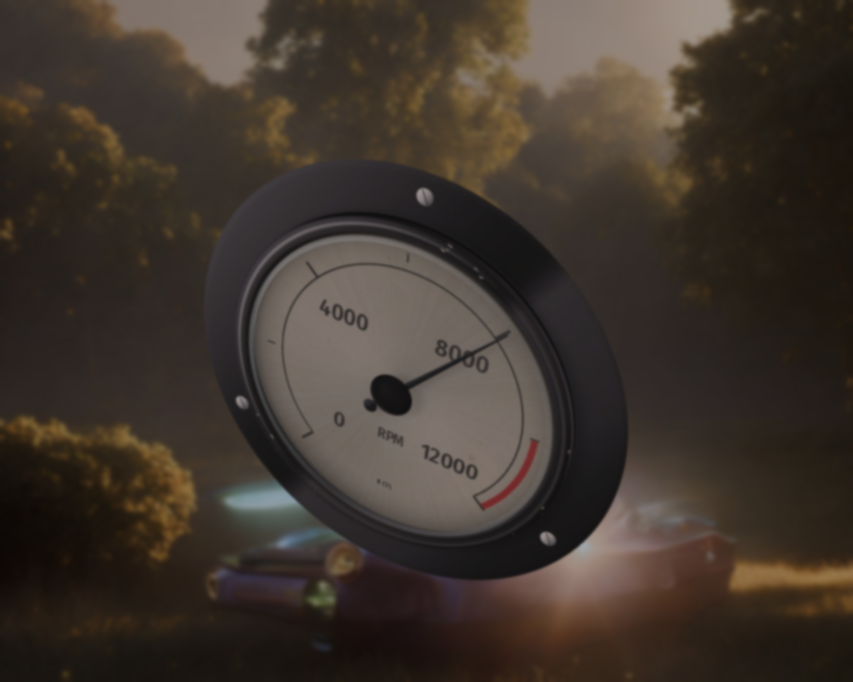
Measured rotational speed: 8000rpm
